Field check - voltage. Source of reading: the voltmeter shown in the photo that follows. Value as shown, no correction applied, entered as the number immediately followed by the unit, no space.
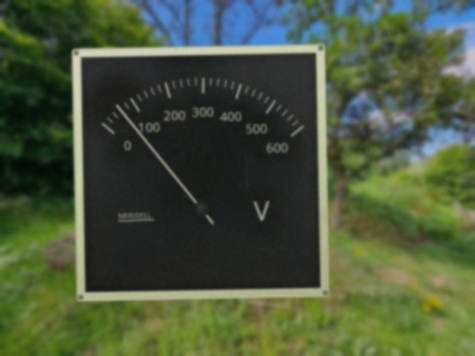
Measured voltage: 60V
